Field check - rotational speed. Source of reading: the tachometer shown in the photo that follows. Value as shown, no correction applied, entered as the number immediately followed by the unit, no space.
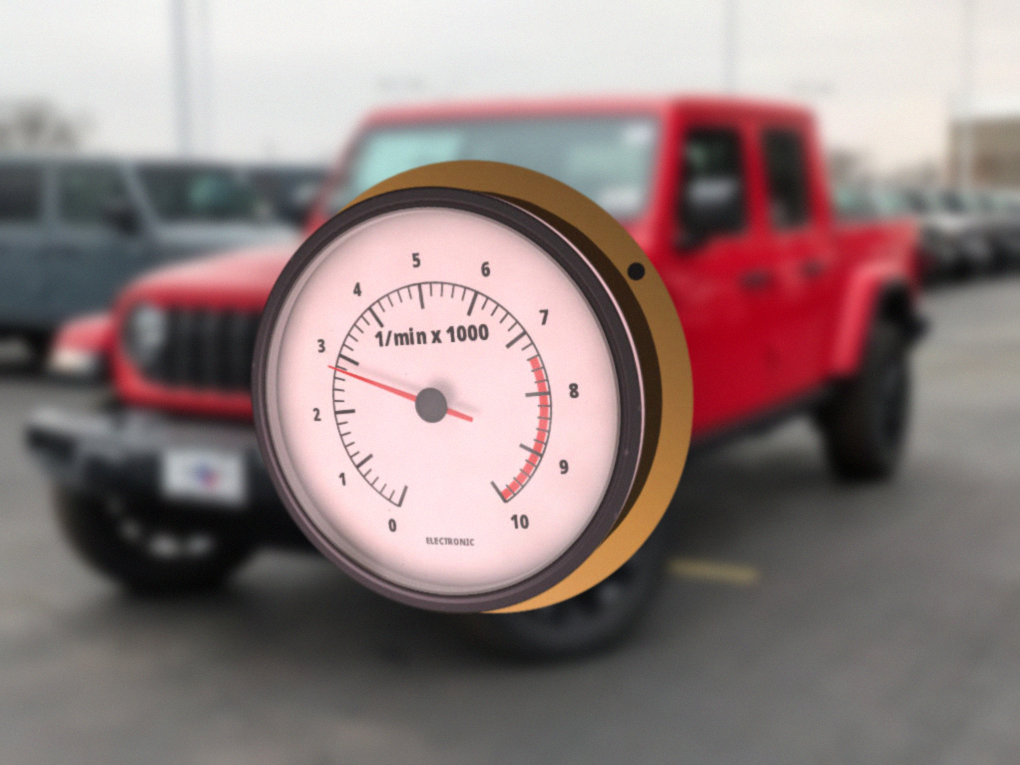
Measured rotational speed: 2800rpm
